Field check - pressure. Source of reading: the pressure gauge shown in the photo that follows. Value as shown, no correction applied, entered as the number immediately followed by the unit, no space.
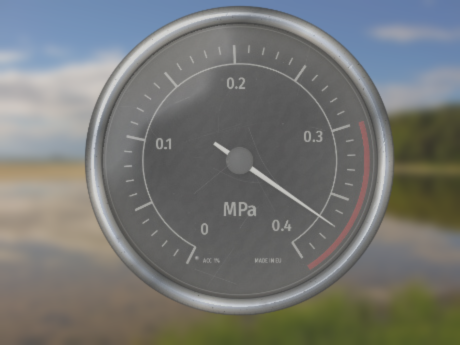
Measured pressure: 0.37MPa
